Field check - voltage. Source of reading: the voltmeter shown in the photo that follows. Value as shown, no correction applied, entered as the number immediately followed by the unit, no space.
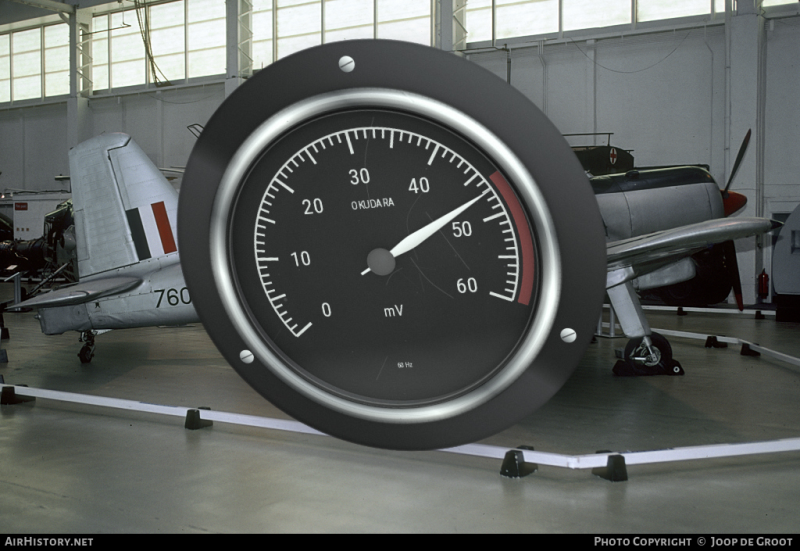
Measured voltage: 47mV
